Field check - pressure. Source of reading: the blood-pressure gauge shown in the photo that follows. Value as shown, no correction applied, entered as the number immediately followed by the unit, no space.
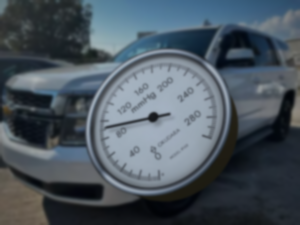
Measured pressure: 90mmHg
